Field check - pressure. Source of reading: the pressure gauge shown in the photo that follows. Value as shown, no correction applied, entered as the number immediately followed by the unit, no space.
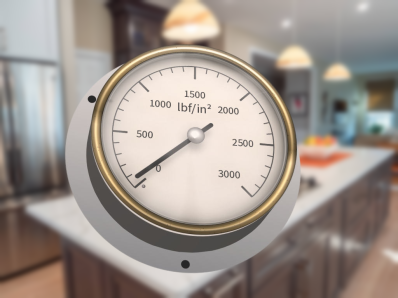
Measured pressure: 50psi
